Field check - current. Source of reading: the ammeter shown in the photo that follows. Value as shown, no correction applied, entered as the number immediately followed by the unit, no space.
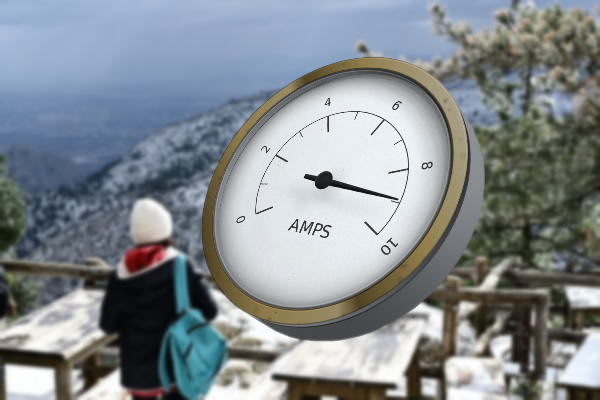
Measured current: 9A
